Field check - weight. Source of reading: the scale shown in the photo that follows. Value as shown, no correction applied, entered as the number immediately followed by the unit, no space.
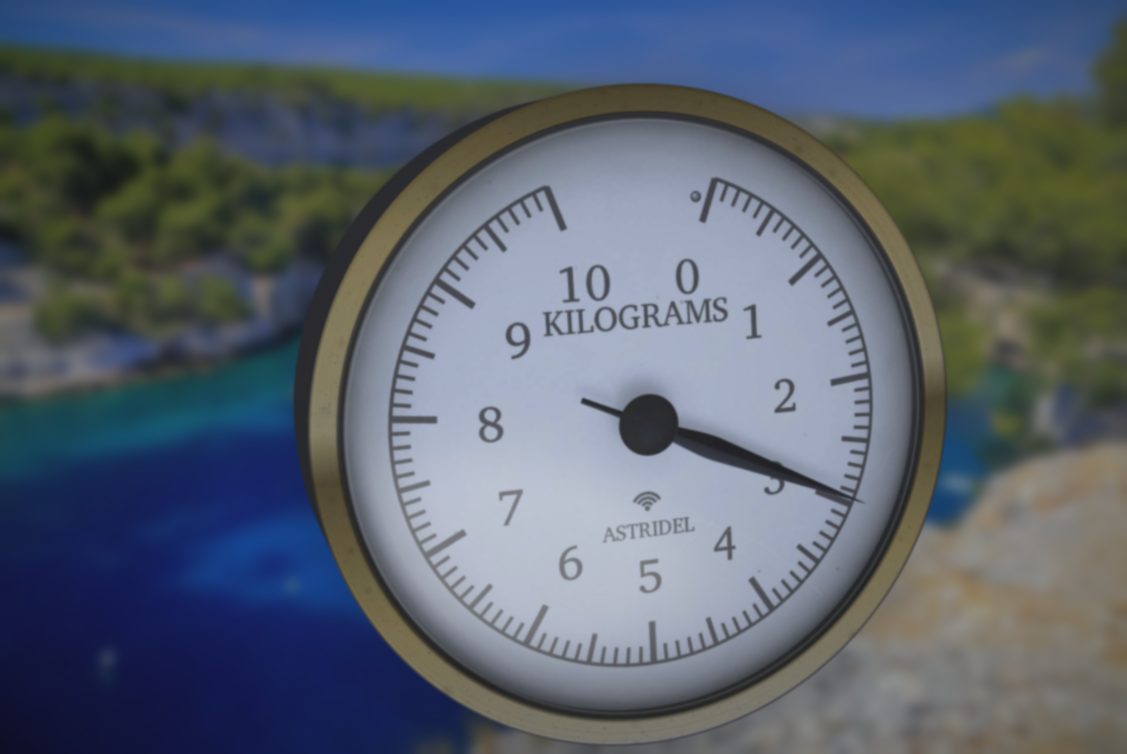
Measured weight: 2.95kg
